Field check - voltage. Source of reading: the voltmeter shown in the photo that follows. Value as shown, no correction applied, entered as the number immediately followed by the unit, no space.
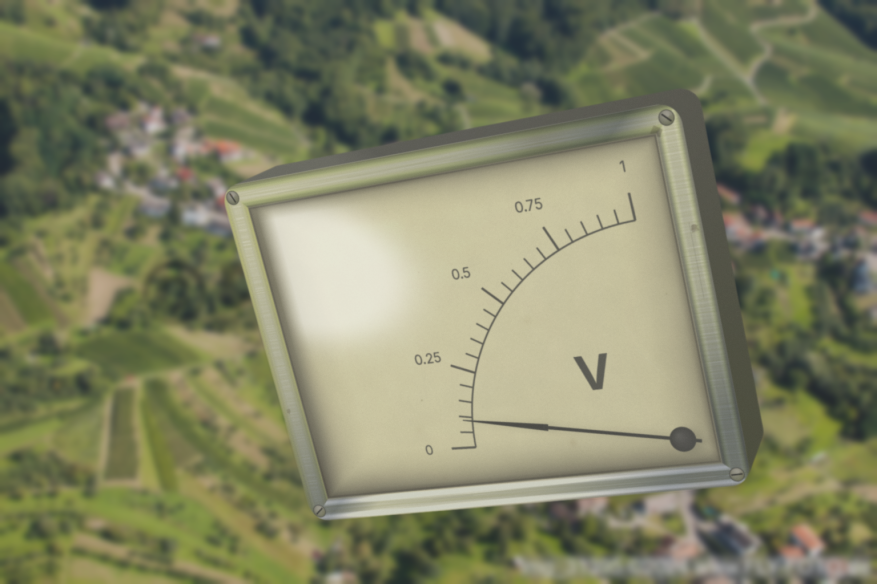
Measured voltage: 0.1V
